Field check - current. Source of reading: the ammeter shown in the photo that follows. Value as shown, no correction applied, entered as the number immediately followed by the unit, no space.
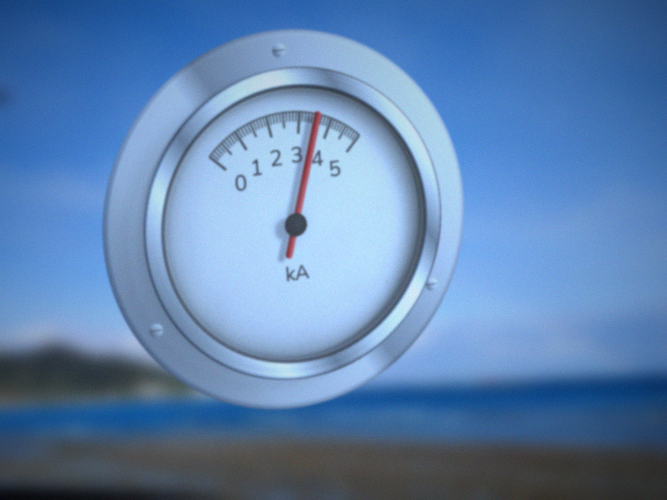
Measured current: 3.5kA
